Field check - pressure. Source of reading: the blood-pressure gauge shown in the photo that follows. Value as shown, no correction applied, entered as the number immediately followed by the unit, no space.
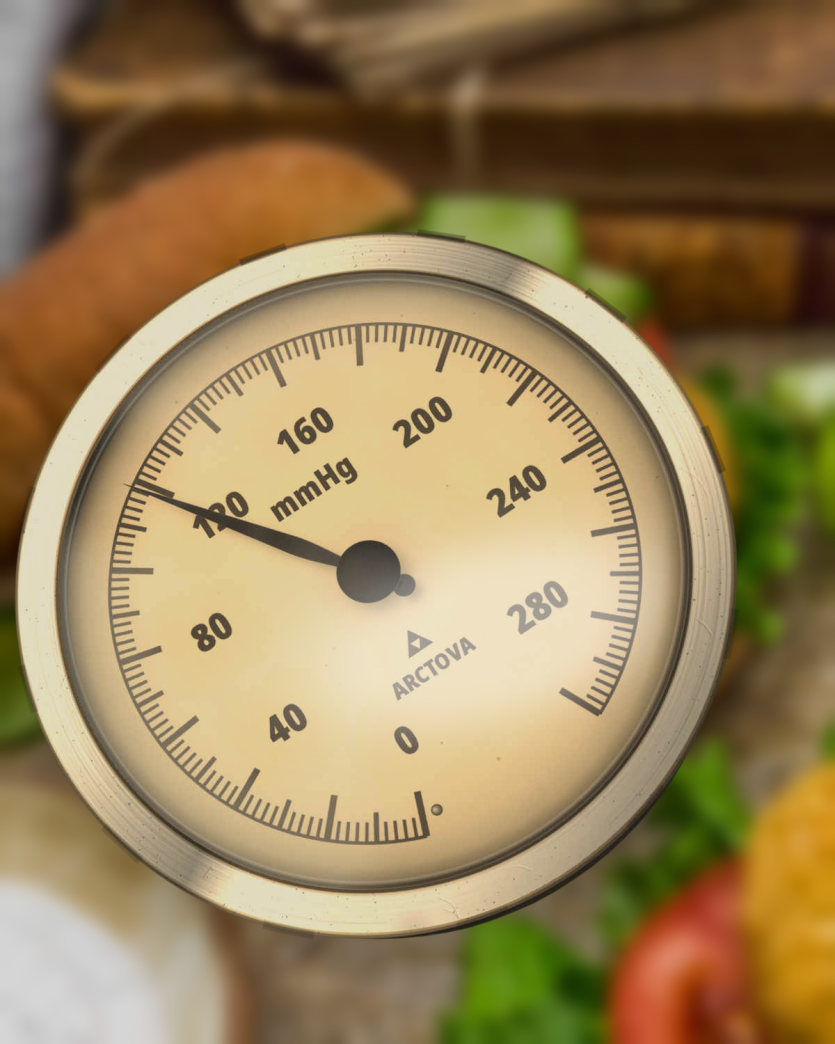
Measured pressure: 118mmHg
